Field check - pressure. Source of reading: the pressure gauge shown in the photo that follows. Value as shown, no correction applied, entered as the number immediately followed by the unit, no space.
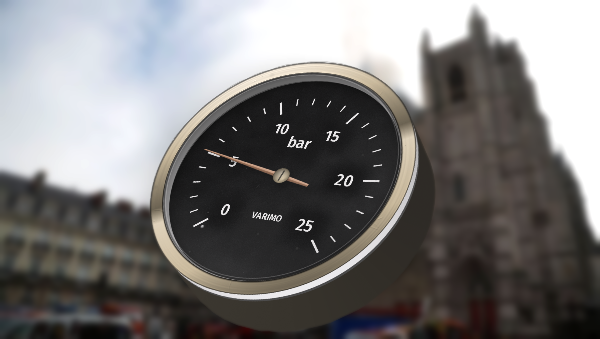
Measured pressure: 5bar
